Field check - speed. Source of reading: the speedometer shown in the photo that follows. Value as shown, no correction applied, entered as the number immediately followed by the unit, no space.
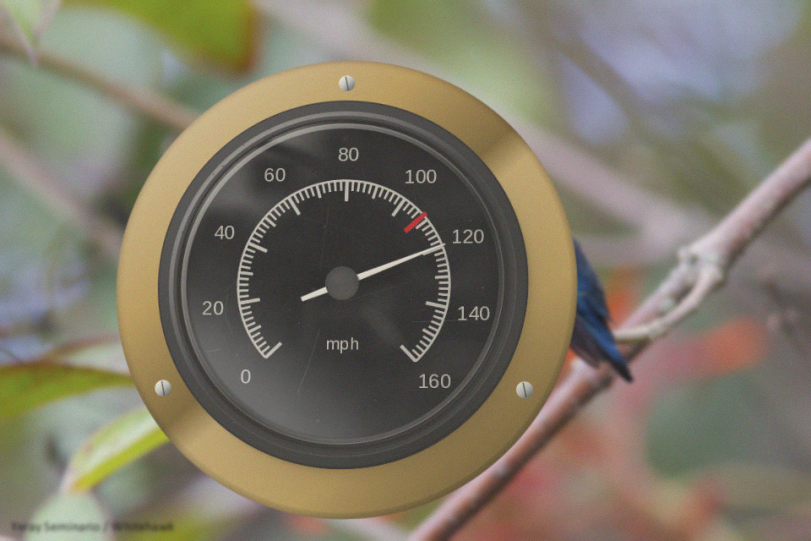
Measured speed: 120mph
